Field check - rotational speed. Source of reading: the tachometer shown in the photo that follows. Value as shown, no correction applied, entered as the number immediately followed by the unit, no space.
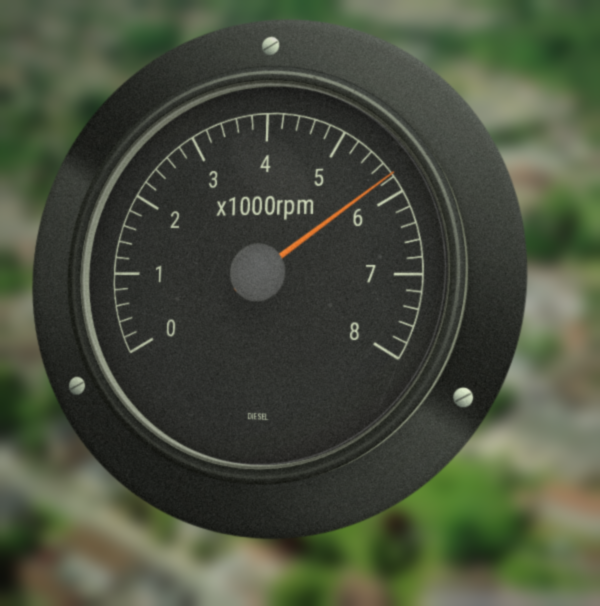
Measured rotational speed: 5800rpm
